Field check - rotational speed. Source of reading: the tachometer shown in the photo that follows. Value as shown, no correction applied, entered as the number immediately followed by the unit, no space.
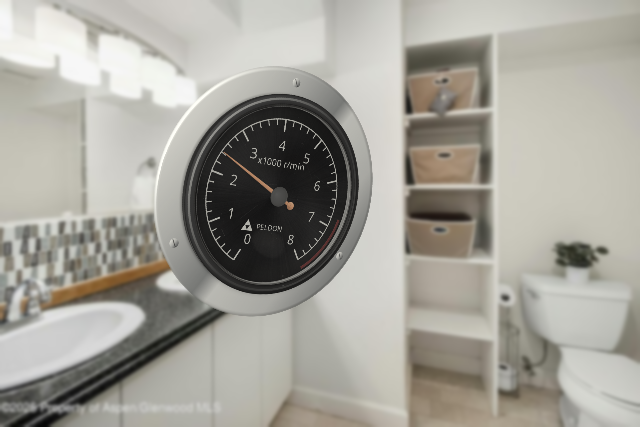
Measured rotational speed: 2400rpm
